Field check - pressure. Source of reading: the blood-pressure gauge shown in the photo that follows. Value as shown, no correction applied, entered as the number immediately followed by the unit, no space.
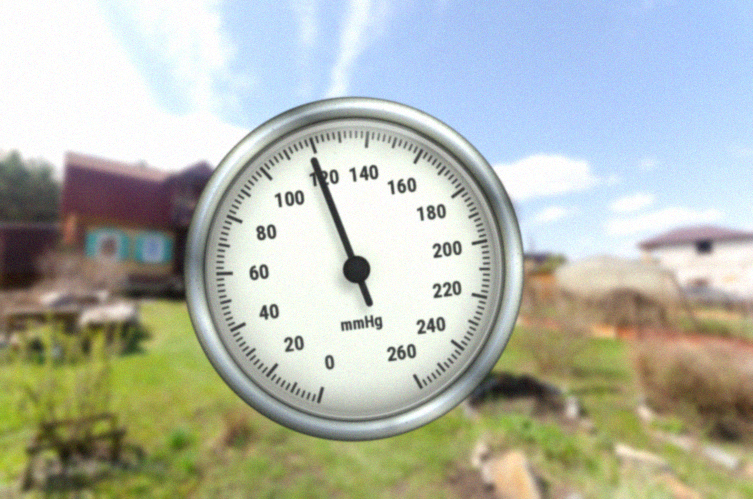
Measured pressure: 118mmHg
